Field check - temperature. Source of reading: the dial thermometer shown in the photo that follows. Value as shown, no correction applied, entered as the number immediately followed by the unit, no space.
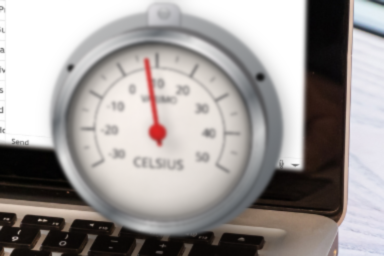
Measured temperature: 7.5°C
